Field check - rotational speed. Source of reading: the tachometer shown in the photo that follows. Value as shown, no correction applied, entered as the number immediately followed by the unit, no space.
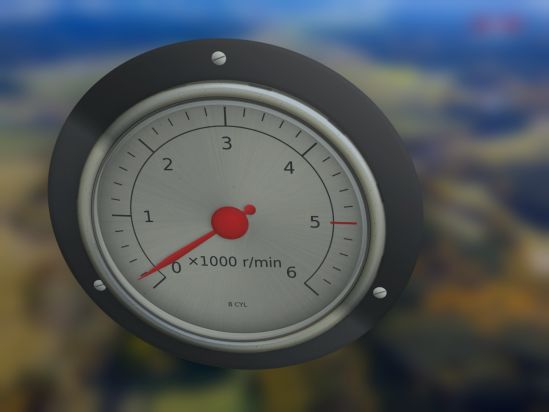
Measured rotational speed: 200rpm
